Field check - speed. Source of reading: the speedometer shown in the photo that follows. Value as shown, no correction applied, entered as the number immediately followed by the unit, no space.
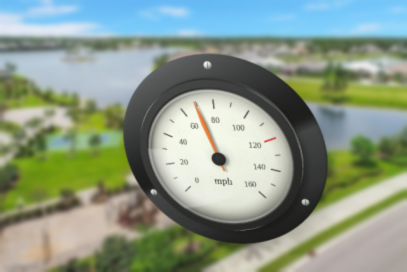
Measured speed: 70mph
